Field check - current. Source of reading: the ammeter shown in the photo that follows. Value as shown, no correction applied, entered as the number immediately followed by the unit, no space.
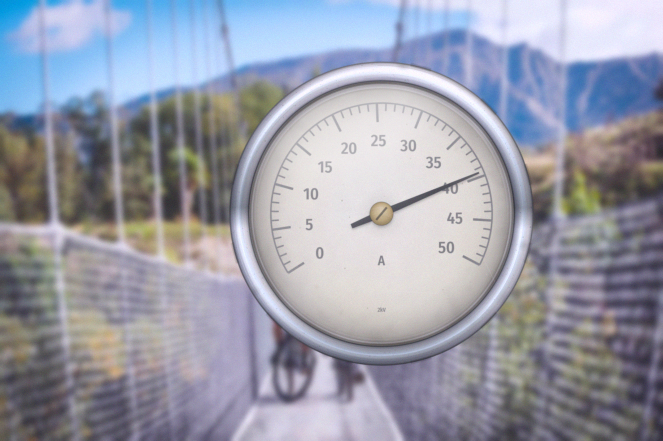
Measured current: 39.5A
